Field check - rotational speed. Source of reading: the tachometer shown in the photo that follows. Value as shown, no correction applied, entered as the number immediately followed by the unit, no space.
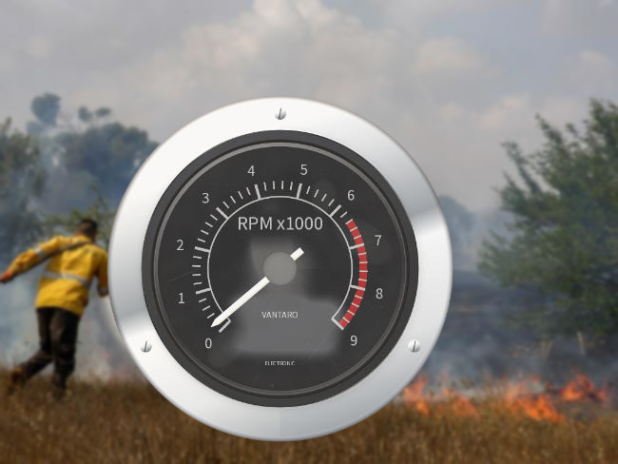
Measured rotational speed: 200rpm
